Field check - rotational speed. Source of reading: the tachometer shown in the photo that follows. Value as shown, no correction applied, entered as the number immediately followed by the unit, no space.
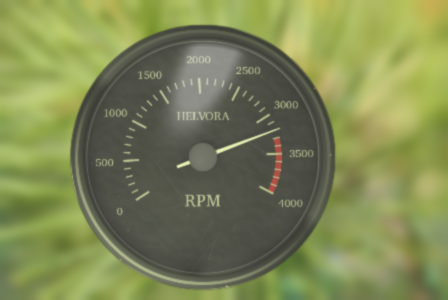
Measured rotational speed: 3200rpm
